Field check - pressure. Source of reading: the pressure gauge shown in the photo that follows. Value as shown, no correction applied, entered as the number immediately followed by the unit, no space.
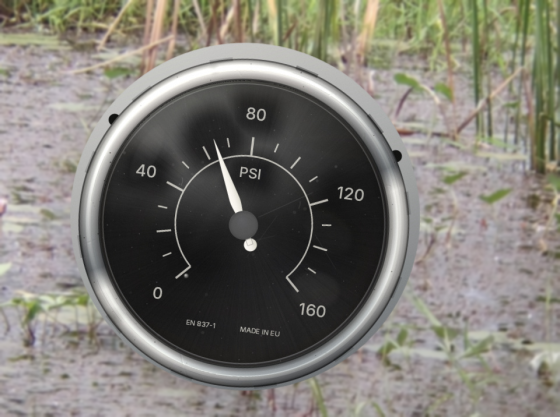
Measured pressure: 65psi
